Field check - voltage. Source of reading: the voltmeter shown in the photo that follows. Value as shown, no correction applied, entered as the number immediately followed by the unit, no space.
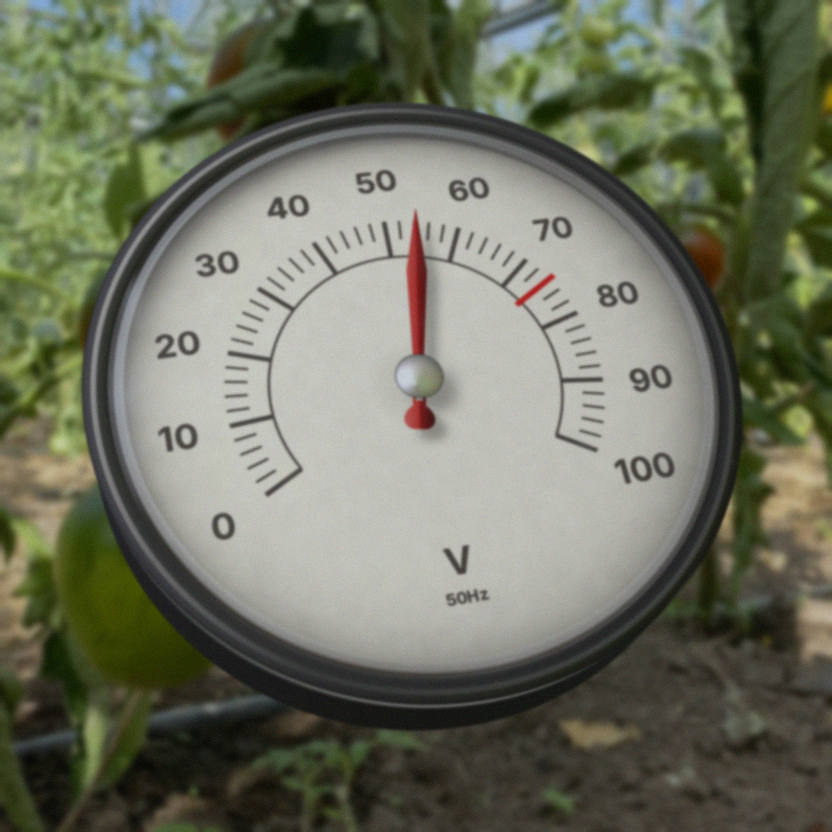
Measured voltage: 54V
